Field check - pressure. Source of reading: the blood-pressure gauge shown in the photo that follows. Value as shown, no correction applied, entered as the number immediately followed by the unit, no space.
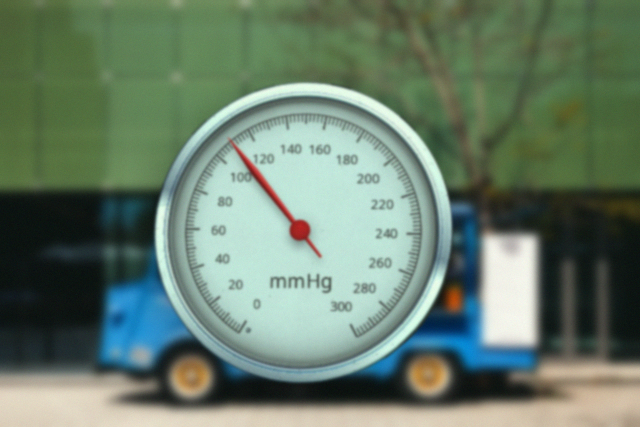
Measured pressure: 110mmHg
